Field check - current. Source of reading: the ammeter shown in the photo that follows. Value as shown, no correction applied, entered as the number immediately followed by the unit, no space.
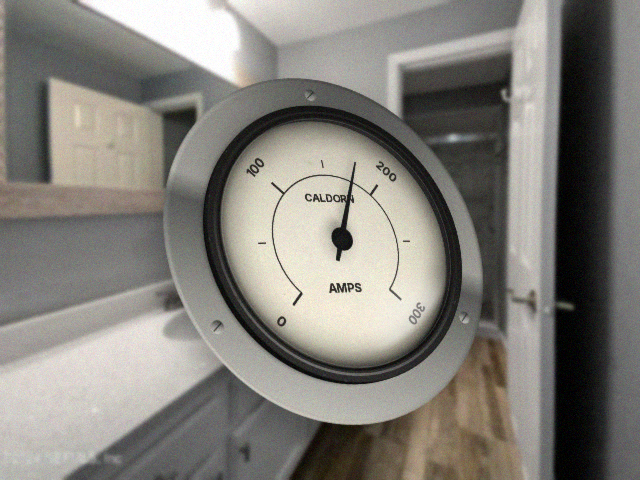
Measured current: 175A
